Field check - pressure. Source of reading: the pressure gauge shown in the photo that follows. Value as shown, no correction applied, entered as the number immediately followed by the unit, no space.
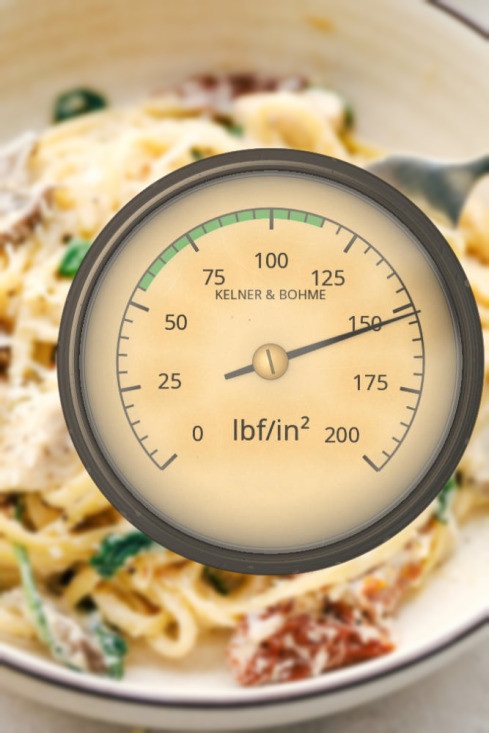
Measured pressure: 152.5psi
